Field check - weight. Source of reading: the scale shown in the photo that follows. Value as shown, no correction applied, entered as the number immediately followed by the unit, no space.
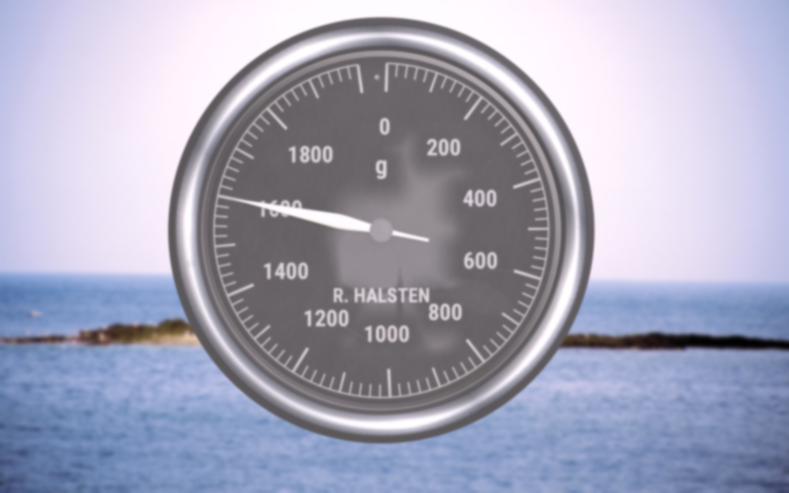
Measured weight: 1600g
